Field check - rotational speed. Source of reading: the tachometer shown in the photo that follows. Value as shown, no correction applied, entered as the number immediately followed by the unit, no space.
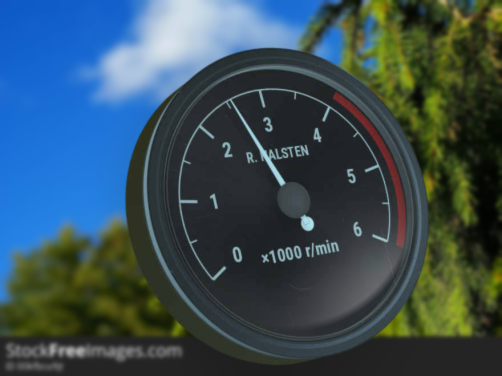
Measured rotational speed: 2500rpm
